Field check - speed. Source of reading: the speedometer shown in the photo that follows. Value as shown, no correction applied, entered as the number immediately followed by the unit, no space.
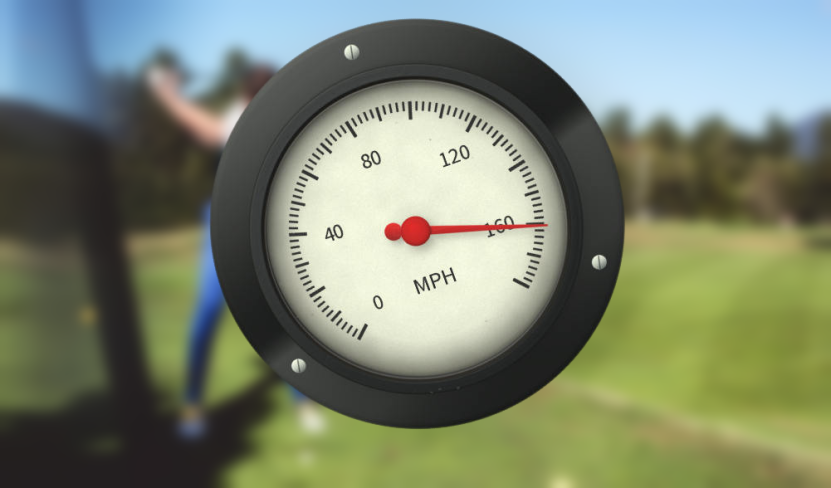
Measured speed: 160mph
